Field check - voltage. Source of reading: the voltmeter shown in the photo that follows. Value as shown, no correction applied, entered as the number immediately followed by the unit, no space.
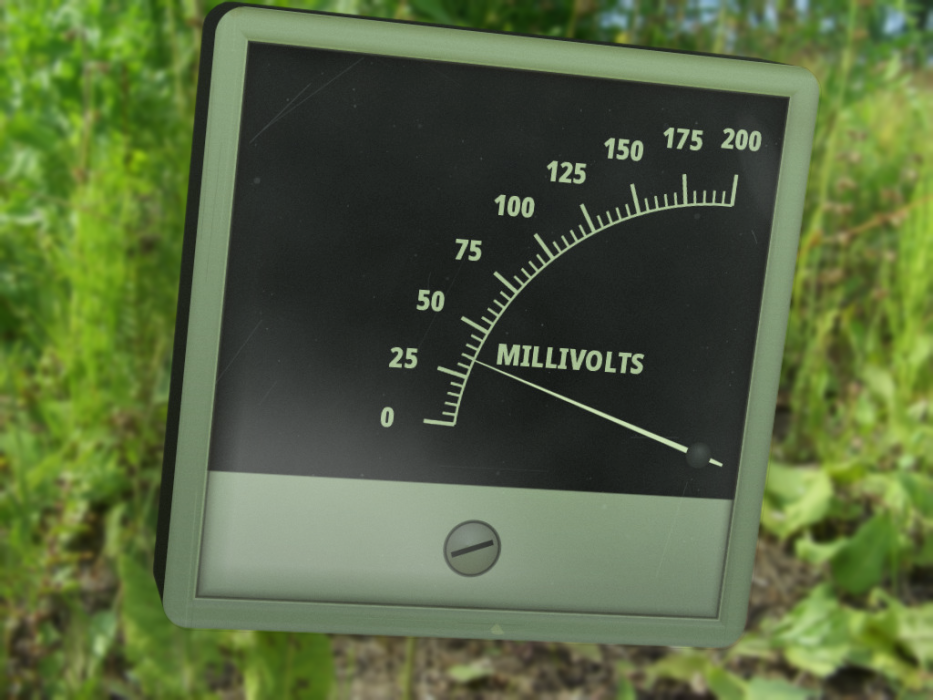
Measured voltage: 35mV
